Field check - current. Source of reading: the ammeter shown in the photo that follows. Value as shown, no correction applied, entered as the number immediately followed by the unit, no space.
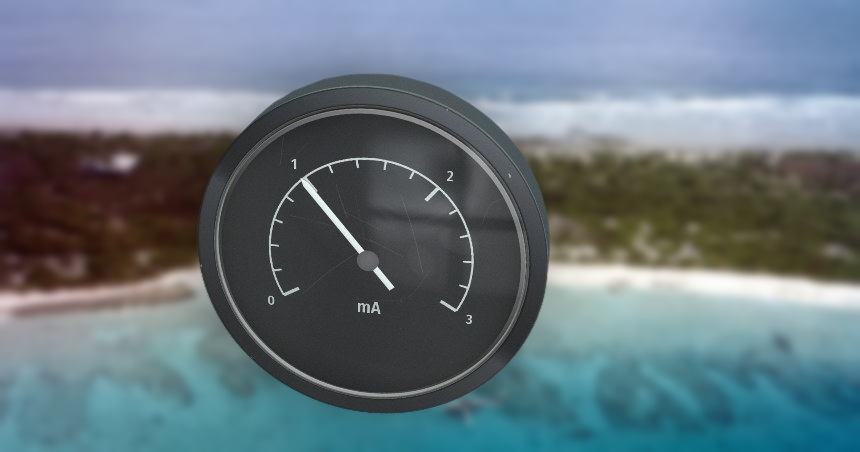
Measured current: 1mA
